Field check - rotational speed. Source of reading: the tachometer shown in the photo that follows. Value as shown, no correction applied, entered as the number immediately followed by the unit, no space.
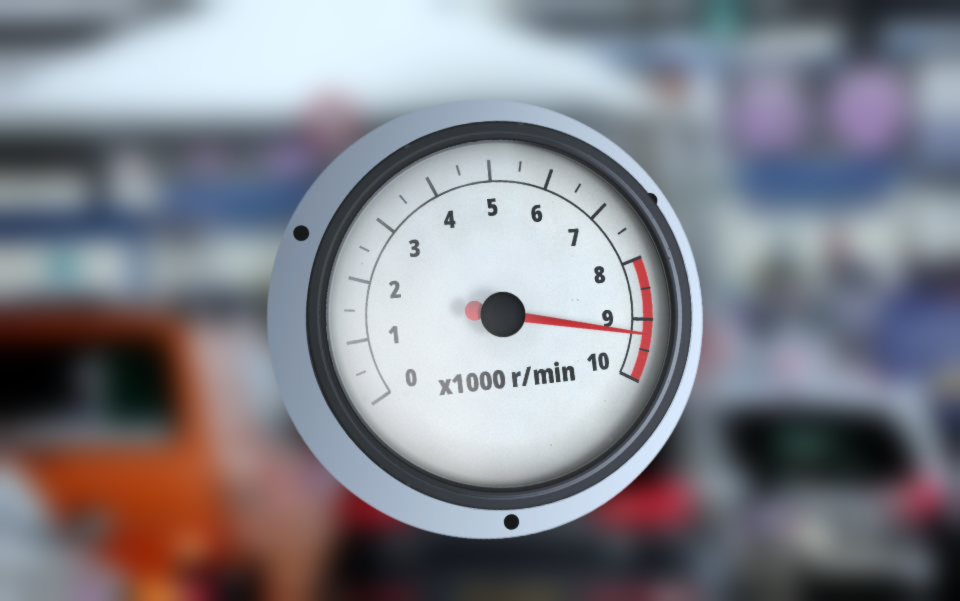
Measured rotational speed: 9250rpm
